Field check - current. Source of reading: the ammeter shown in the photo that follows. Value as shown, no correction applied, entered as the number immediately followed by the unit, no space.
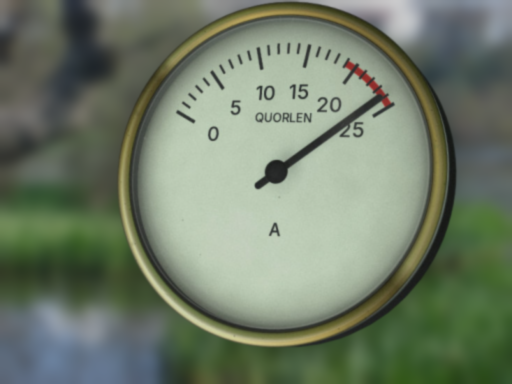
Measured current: 24A
